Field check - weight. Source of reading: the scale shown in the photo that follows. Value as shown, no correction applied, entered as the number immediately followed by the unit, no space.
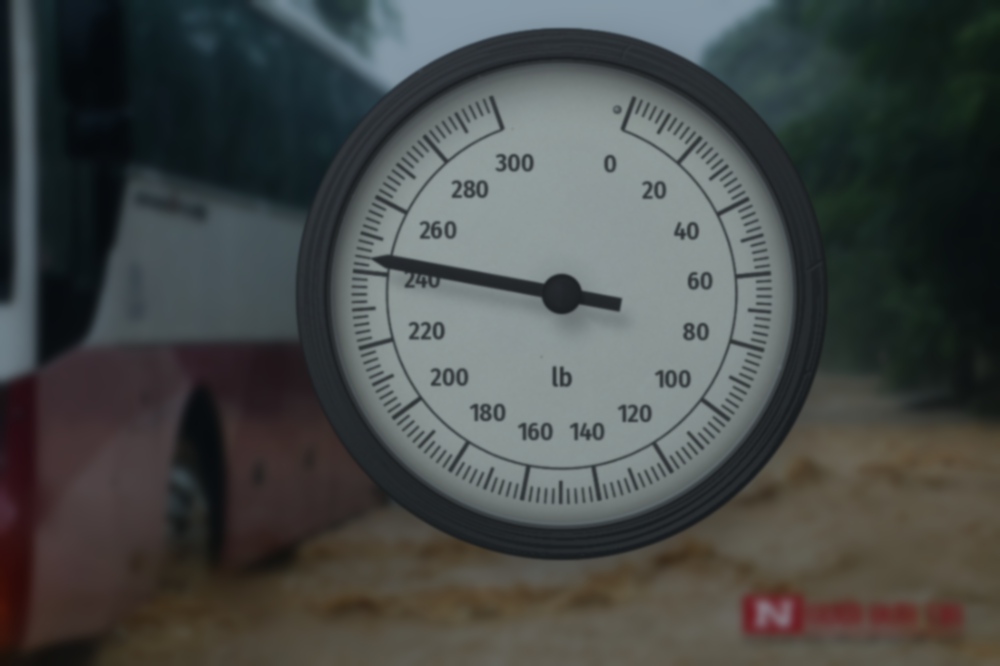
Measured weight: 244lb
